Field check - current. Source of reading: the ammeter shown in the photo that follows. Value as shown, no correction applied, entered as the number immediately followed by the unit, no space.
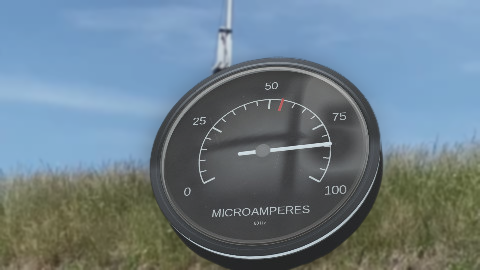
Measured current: 85µA
